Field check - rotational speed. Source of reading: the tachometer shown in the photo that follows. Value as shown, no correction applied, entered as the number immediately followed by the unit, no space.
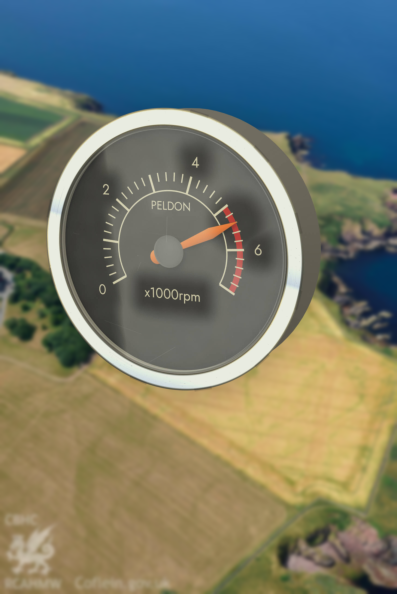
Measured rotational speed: 5400rpm
